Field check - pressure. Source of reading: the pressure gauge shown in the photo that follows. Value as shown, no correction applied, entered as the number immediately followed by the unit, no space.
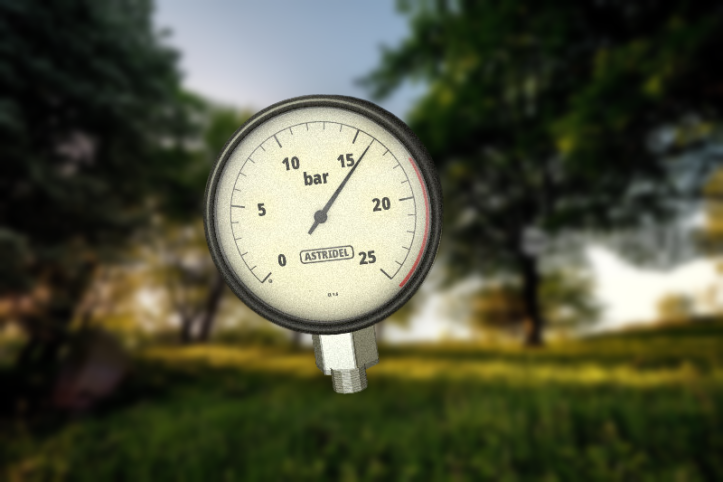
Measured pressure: 16bar
